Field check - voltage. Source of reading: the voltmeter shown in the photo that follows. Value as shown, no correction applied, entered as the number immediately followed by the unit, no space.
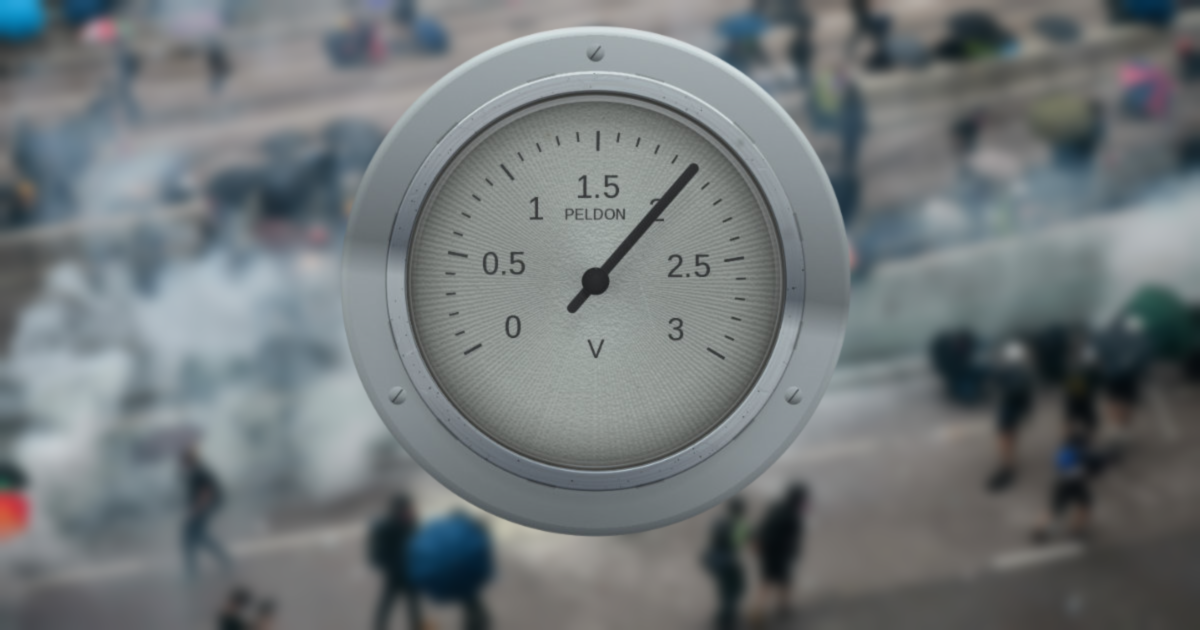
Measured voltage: 2V
